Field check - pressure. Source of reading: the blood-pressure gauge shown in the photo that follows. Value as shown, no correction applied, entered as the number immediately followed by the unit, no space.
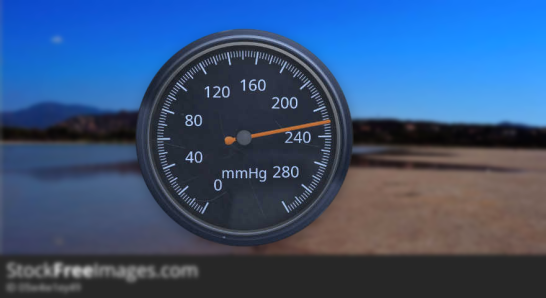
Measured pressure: 230mmHg
